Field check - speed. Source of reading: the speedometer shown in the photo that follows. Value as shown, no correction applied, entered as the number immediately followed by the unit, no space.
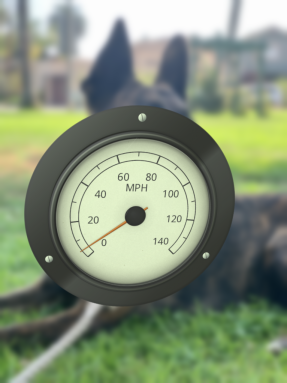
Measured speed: 5mph
